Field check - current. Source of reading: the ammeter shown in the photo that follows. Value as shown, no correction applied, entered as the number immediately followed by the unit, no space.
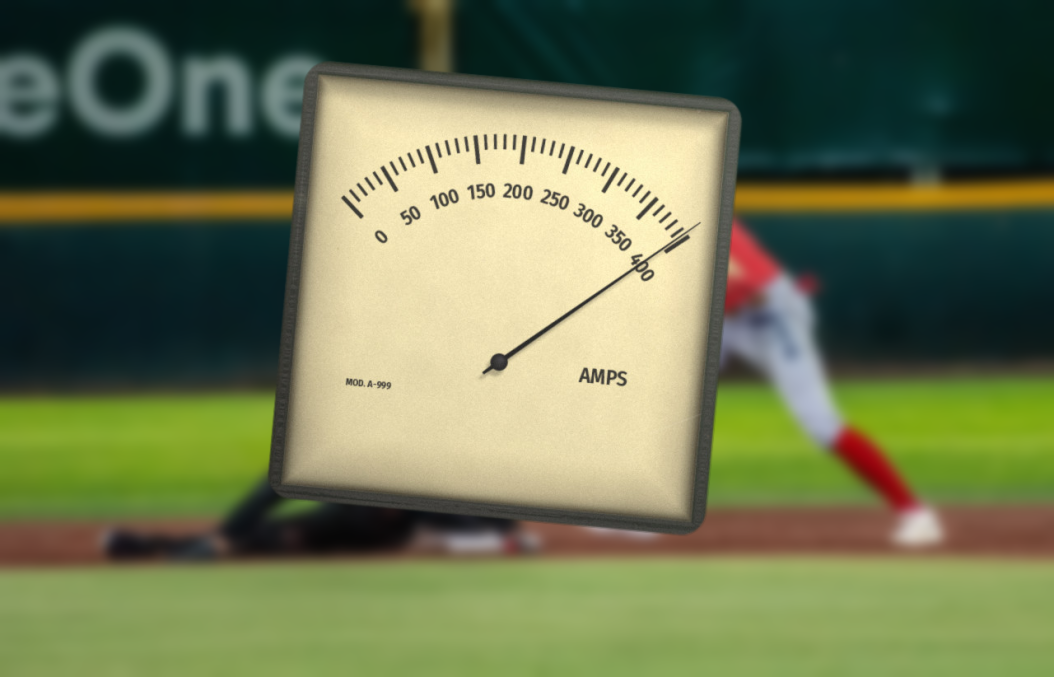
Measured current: 395A
